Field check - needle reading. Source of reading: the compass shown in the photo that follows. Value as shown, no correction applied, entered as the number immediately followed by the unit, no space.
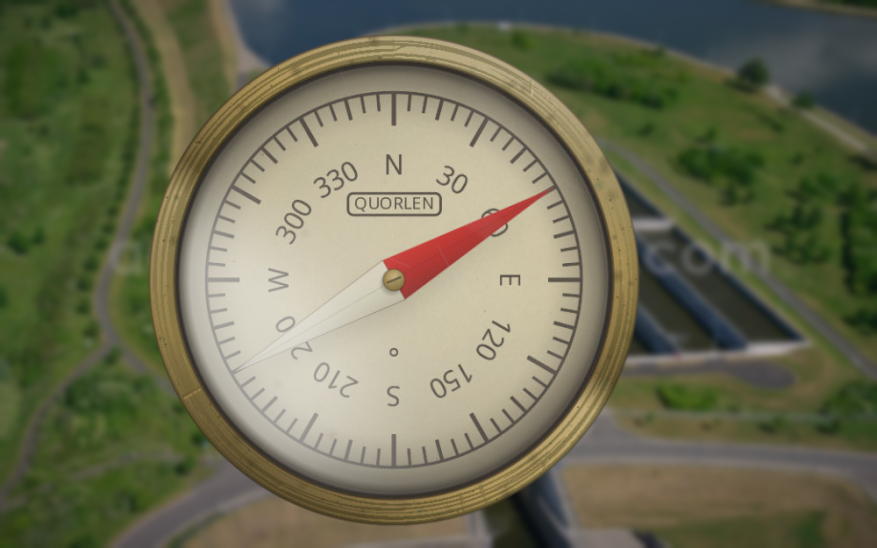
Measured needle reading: 60°
